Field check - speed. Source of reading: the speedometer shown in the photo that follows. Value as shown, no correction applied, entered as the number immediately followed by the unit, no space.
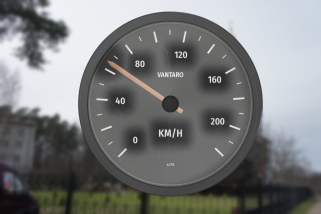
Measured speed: 65km/h
